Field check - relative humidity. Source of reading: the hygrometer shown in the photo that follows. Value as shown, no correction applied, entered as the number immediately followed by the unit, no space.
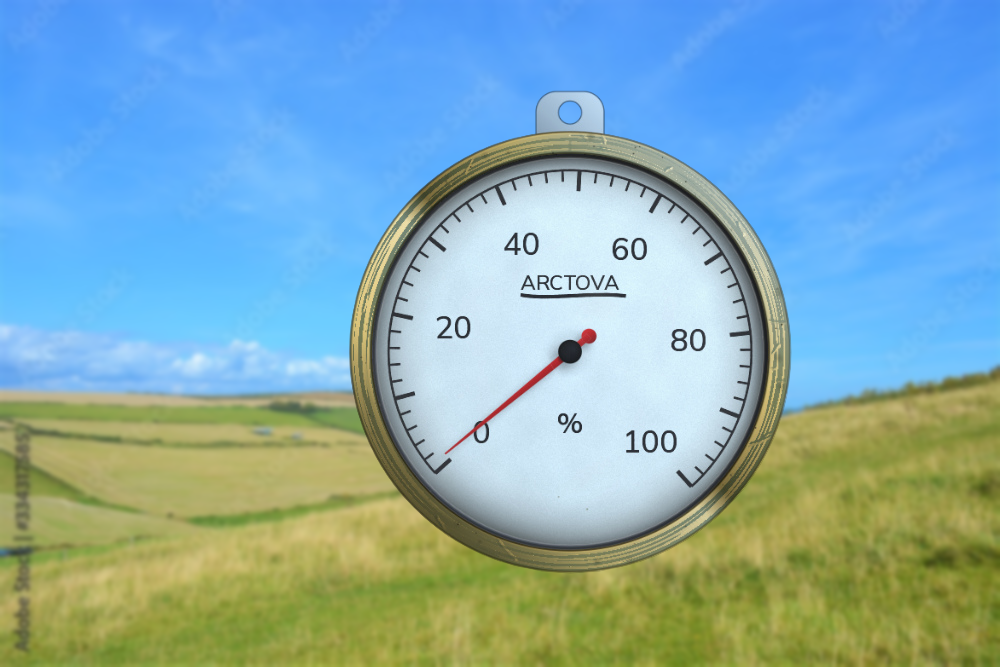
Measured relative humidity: 1%
